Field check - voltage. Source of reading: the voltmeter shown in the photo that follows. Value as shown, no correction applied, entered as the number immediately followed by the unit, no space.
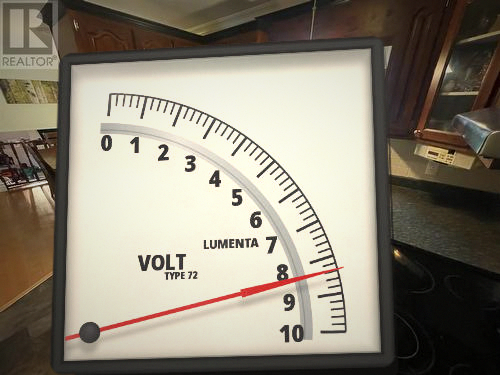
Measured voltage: 8.4V
